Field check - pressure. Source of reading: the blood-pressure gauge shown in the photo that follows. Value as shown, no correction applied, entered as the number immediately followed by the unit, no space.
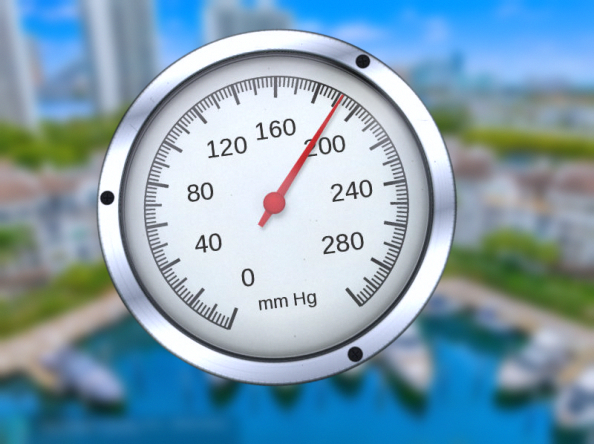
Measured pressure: 192mmHg
